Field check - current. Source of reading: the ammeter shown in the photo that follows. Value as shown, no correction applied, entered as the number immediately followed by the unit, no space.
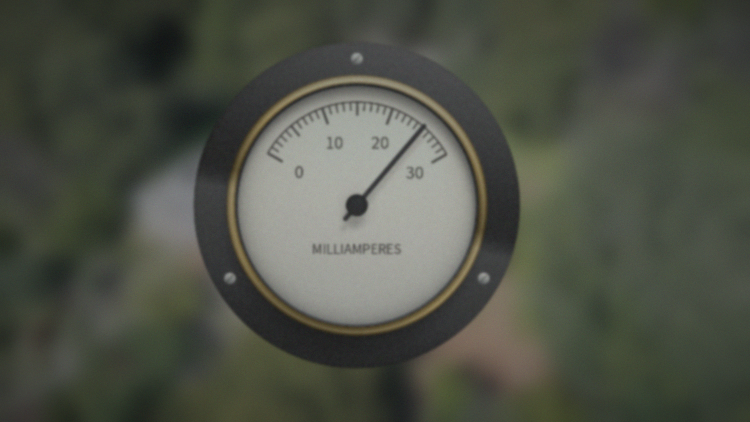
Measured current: 25mA
